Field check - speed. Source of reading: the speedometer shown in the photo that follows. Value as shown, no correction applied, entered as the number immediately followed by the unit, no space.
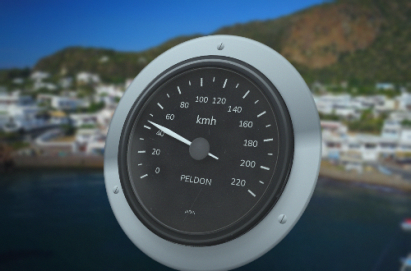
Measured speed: 45km/h
